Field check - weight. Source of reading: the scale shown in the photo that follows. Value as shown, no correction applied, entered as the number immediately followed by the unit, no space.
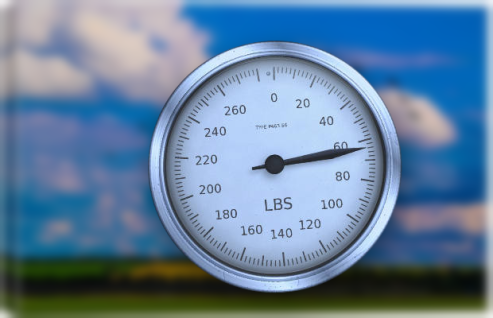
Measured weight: 64lb
